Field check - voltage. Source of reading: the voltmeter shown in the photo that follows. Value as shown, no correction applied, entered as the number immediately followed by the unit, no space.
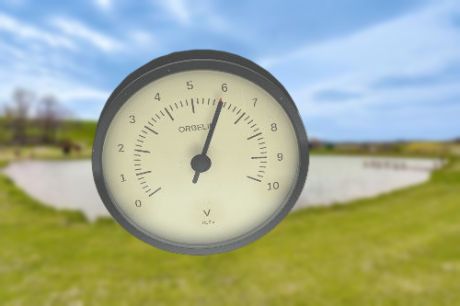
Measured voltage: 6V
